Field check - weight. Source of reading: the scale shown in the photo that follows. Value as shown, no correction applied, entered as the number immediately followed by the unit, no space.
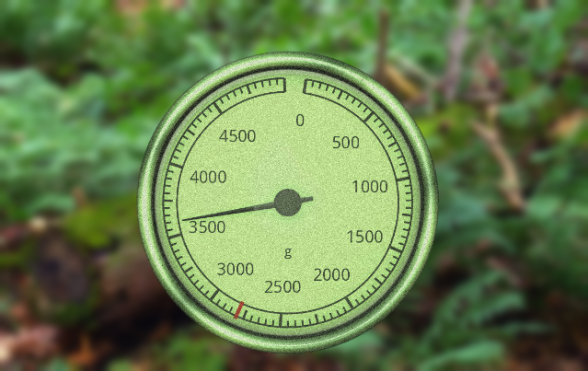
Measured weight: 3600g
